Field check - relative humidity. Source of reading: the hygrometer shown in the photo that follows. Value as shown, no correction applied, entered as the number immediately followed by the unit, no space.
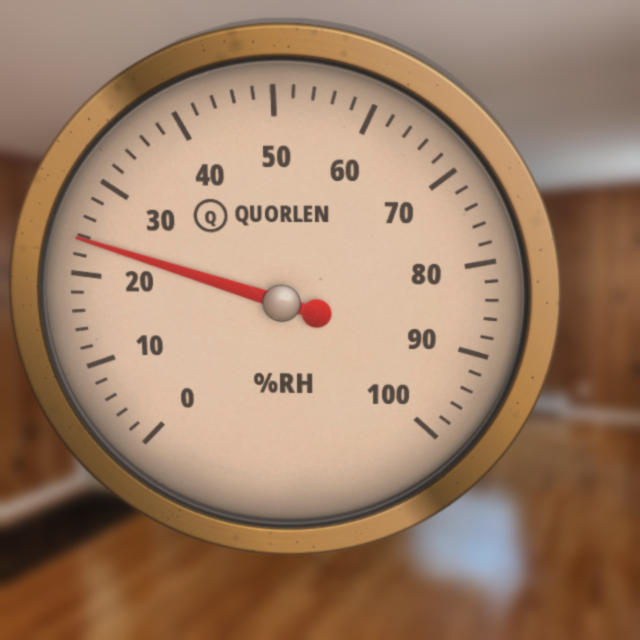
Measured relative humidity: 24%
